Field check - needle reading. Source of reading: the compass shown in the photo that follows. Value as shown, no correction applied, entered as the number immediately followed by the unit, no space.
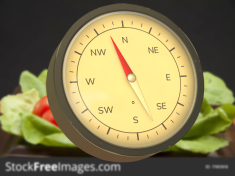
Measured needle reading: 340°
